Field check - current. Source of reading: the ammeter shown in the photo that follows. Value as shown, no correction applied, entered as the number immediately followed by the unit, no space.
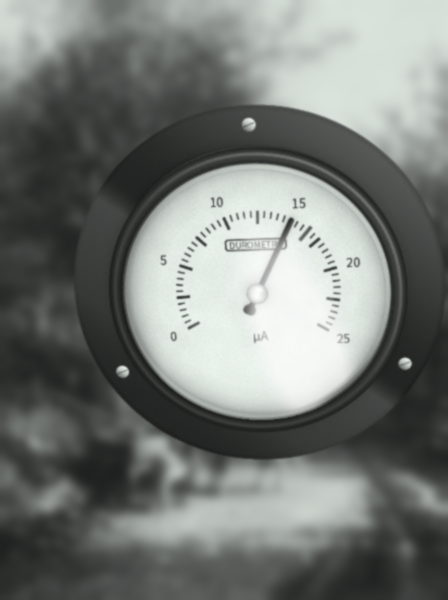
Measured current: 15µA
